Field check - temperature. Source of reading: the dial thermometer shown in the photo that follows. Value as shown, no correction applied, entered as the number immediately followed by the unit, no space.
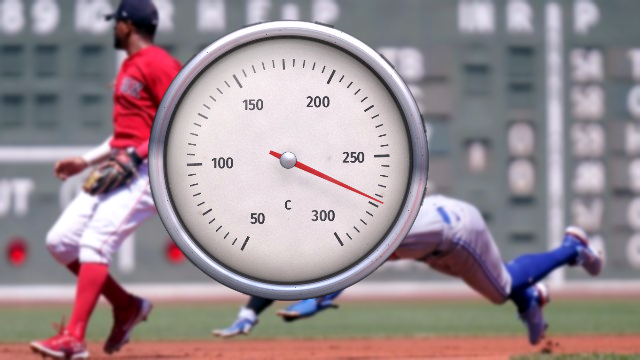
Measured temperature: 272.5°C
